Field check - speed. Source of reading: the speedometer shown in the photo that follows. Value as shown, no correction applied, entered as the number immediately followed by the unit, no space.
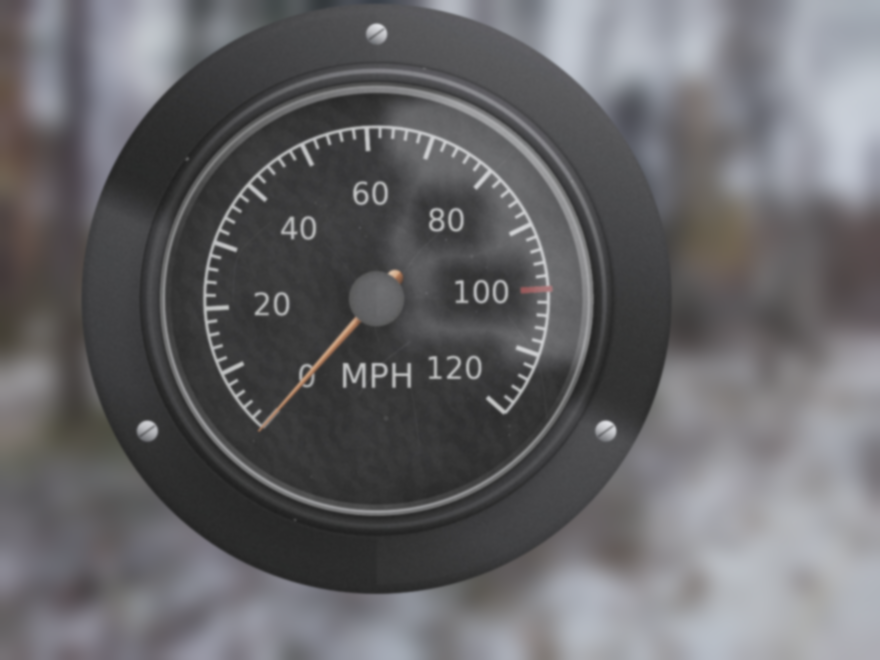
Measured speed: 0mph
